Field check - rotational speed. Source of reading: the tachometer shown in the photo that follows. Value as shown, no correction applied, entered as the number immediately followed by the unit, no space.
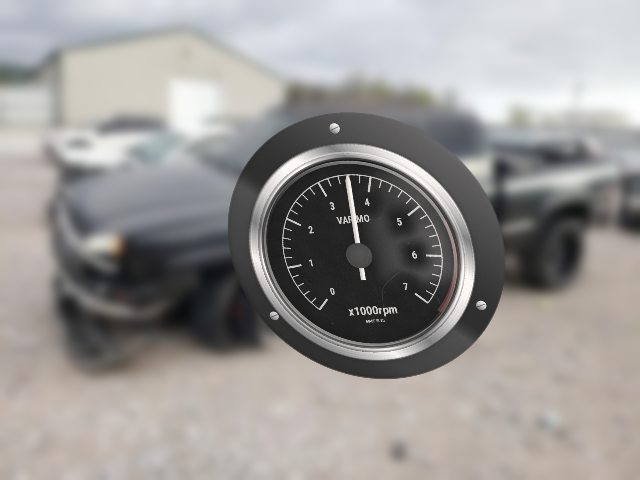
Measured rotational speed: 3600rpm
